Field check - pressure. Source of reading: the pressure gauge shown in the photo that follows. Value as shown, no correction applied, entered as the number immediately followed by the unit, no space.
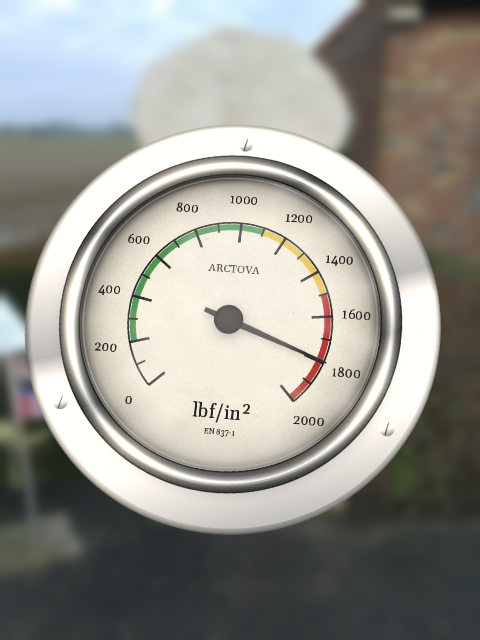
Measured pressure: 1800psi
